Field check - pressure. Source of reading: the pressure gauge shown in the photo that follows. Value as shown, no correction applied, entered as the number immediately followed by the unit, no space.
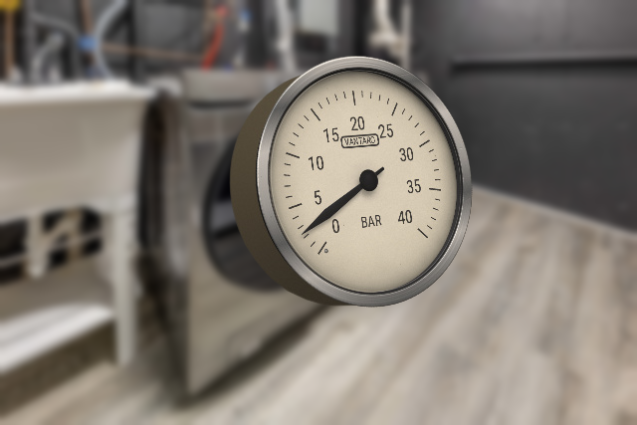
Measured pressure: 2.5bar
